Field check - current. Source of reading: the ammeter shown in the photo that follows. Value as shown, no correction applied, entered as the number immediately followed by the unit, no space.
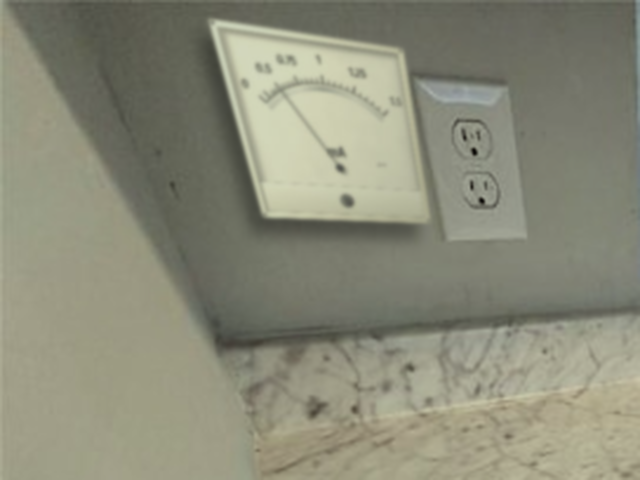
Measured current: 0.5mA
